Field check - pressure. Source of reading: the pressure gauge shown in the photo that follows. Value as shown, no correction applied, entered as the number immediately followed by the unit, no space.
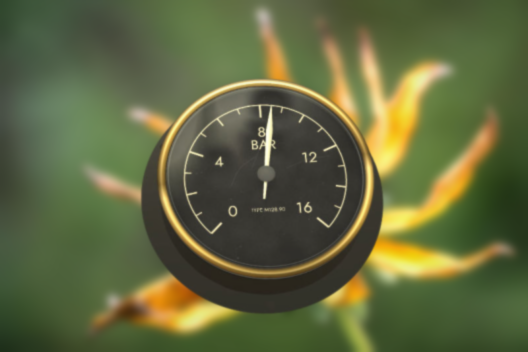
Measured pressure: 8.5bar
